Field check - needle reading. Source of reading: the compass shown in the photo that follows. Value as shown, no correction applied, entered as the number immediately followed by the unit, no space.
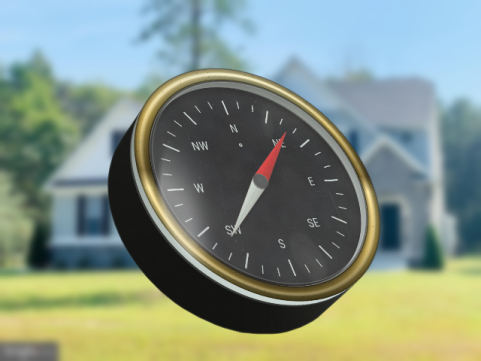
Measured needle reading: 45°
